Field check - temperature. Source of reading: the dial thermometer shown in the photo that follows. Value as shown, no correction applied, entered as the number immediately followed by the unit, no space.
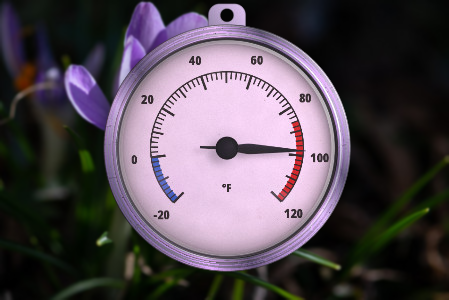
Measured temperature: 98°F
